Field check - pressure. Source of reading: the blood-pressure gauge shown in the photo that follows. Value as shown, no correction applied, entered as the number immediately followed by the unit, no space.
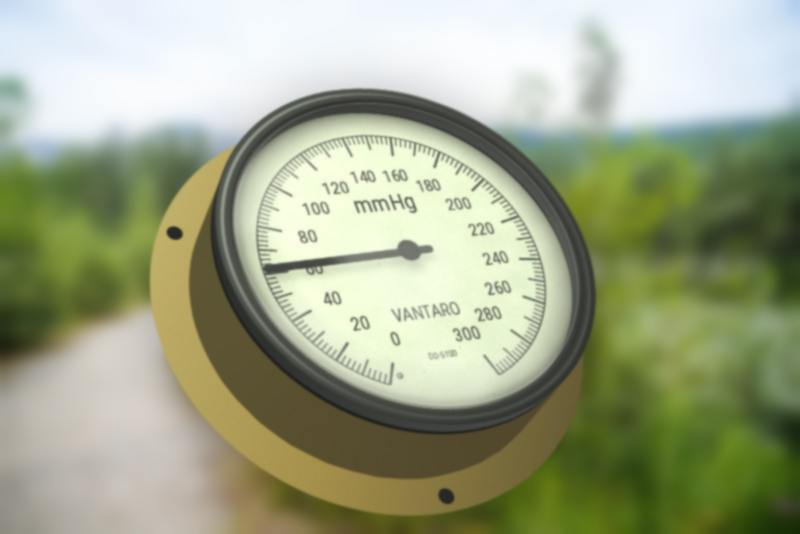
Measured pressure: 60mmHg
